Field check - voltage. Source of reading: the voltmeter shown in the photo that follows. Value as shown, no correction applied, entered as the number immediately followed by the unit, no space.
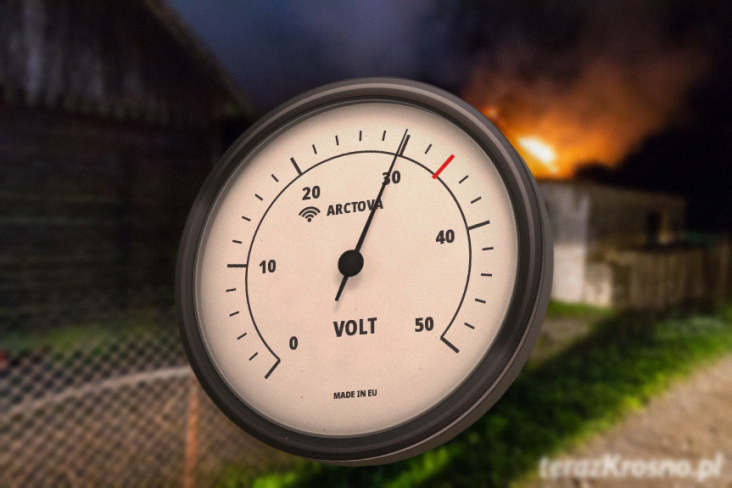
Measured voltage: 30V
